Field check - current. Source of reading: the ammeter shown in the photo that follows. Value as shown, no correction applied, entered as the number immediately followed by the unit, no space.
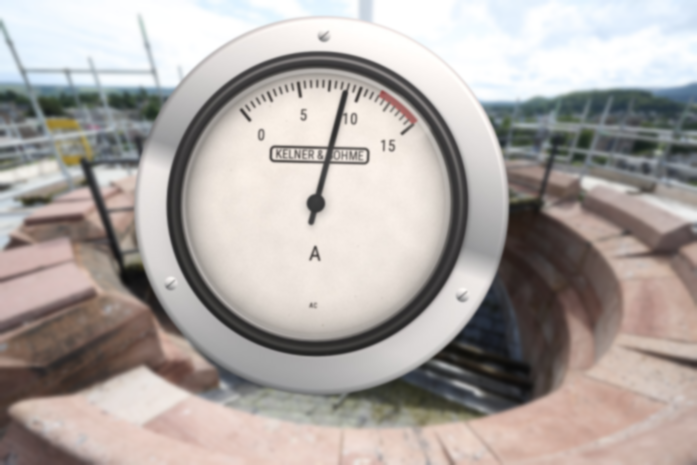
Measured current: 9A
